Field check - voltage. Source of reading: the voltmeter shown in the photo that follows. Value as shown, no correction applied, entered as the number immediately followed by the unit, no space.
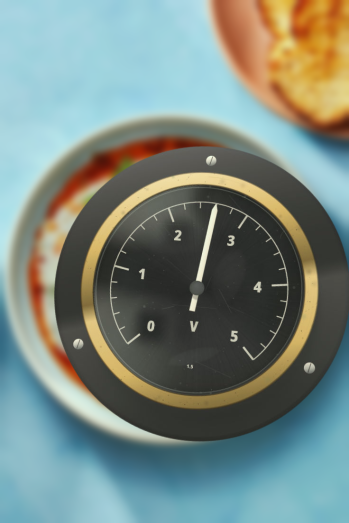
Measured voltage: 2.6V
